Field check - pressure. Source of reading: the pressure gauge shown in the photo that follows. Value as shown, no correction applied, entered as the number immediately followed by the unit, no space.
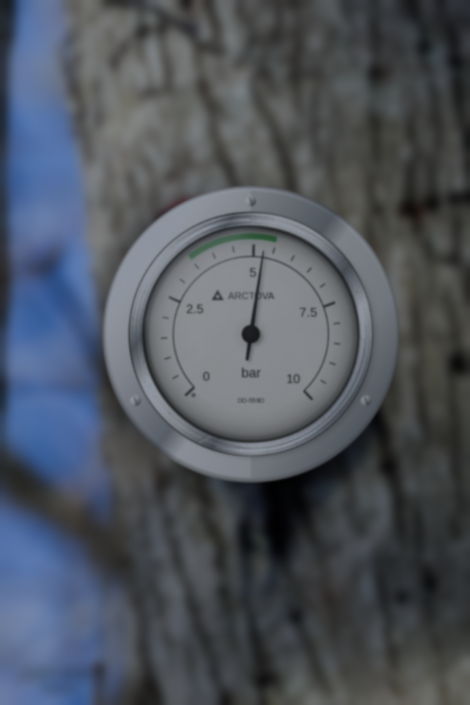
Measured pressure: 5.25bar
